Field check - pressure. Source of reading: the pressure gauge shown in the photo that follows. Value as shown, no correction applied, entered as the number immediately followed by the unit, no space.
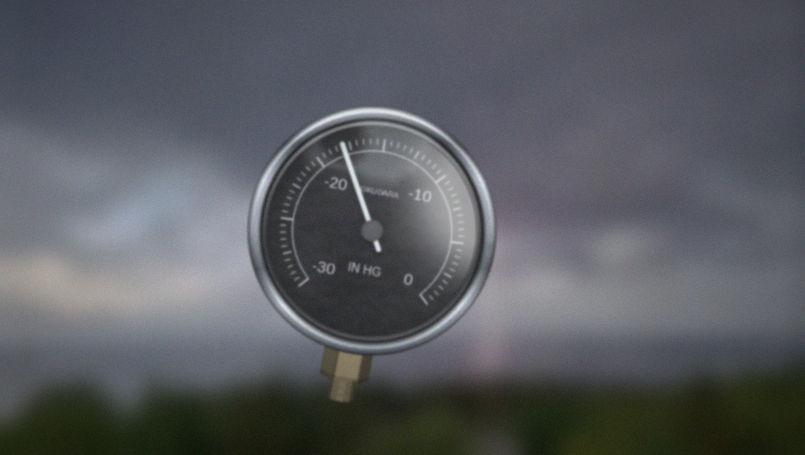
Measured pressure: -18inHg
